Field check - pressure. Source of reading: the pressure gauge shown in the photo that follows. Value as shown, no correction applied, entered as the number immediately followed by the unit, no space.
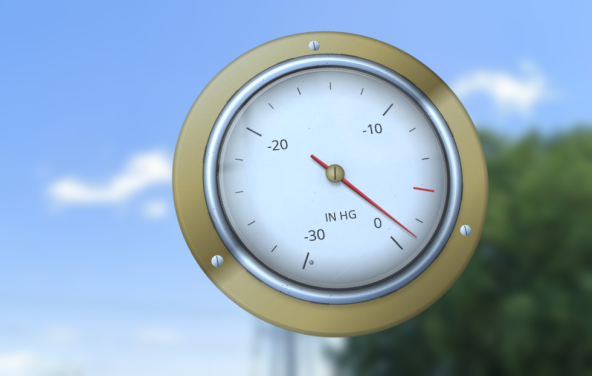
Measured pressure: -1inHg
